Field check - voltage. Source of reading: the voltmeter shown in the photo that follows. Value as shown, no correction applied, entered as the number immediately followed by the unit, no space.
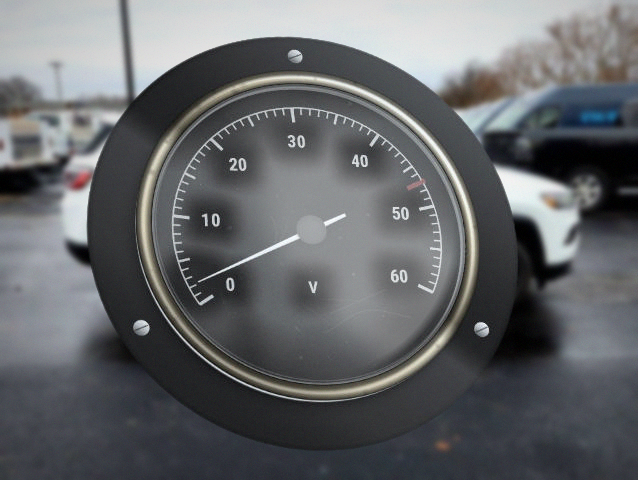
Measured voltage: 2V
